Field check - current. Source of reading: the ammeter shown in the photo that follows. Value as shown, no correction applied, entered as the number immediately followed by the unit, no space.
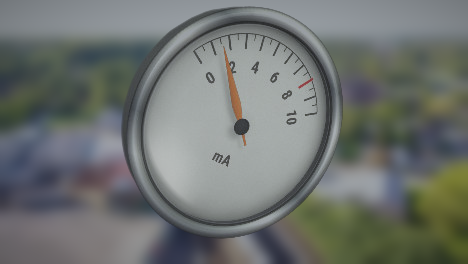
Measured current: 1.5mA
